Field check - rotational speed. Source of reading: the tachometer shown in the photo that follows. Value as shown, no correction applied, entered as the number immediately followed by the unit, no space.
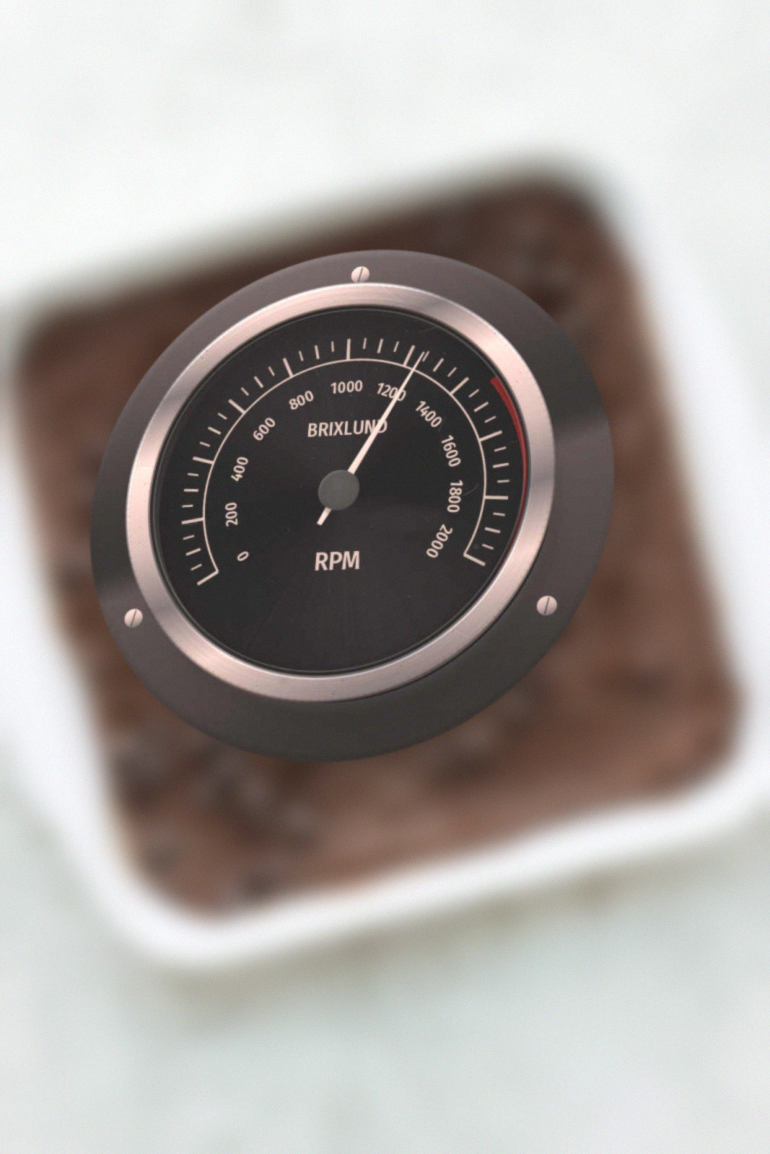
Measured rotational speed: 1250rpm
